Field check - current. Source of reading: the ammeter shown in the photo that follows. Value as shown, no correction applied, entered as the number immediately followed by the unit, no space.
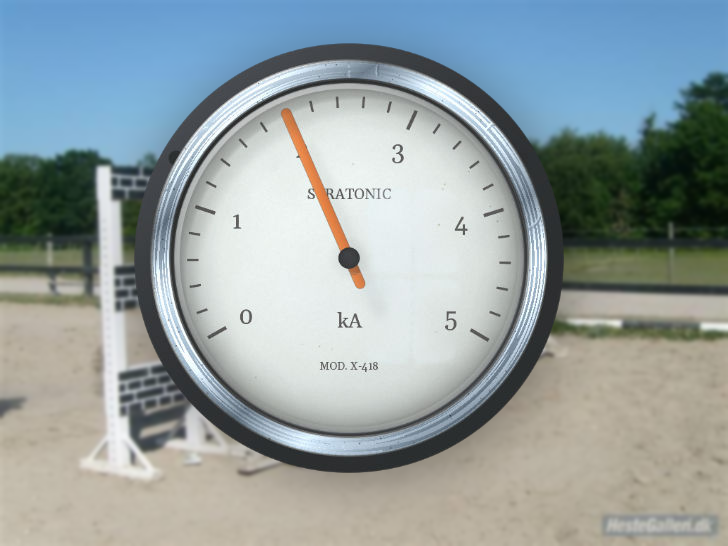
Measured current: 2kA
